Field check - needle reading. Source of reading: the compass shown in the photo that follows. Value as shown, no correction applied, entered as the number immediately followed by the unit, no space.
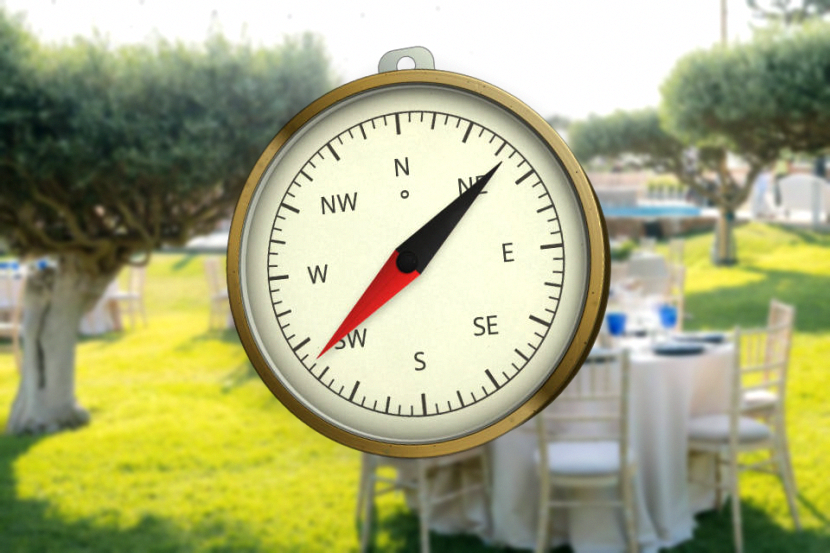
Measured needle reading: 230°
